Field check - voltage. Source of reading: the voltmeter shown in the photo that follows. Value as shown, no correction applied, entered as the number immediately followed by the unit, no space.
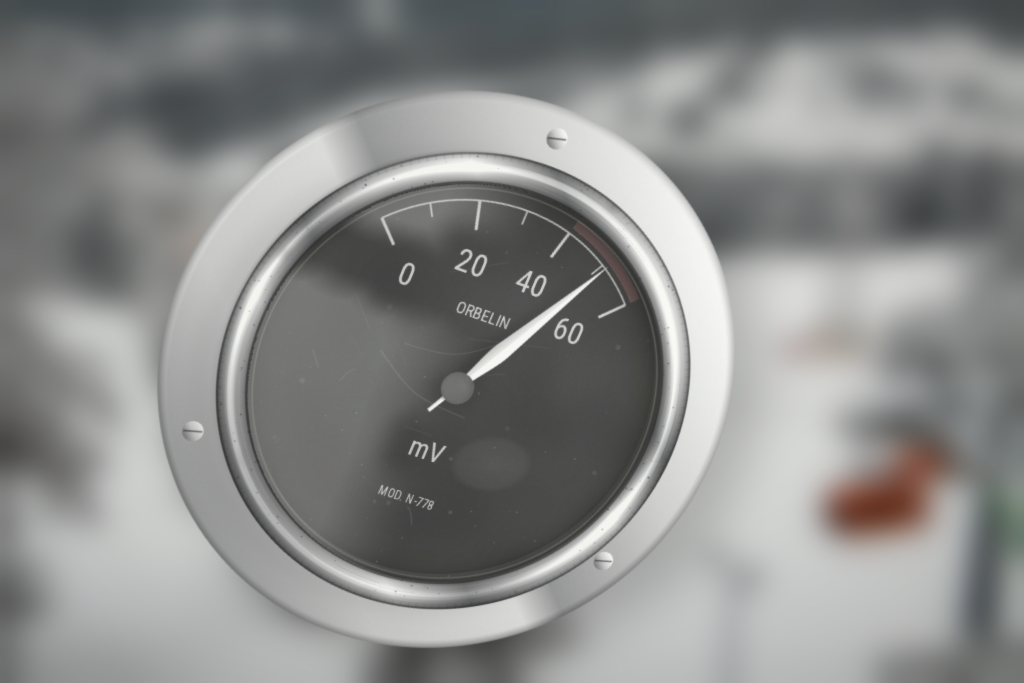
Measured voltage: 50mV
